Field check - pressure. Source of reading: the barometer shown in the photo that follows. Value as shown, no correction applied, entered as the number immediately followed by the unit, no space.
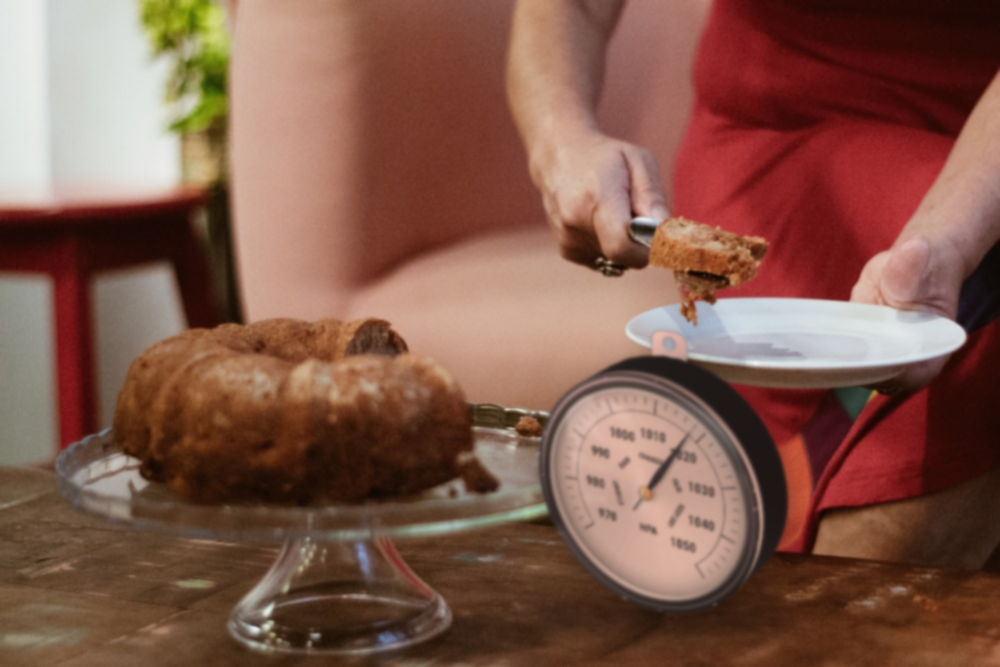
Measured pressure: 1018hPa
